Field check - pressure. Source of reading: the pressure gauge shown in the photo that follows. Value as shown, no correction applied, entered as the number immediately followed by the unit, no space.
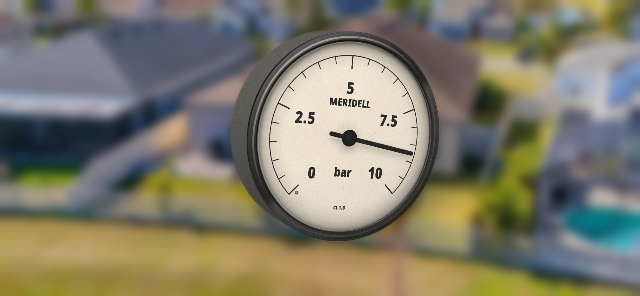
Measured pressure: 8.75bar
